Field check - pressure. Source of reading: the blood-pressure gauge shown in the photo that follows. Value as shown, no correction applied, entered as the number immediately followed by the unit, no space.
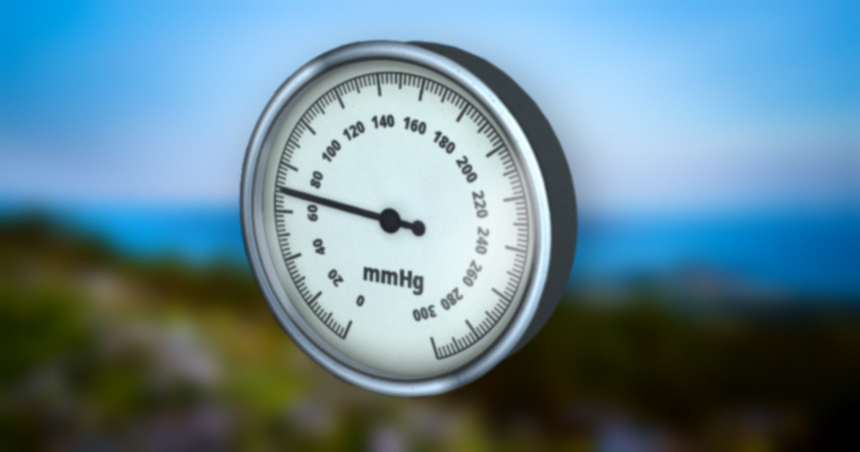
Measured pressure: 70mmHg
